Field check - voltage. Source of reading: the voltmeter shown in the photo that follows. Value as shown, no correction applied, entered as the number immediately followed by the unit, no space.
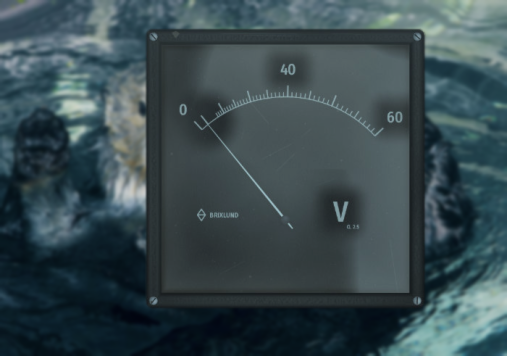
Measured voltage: 10V
